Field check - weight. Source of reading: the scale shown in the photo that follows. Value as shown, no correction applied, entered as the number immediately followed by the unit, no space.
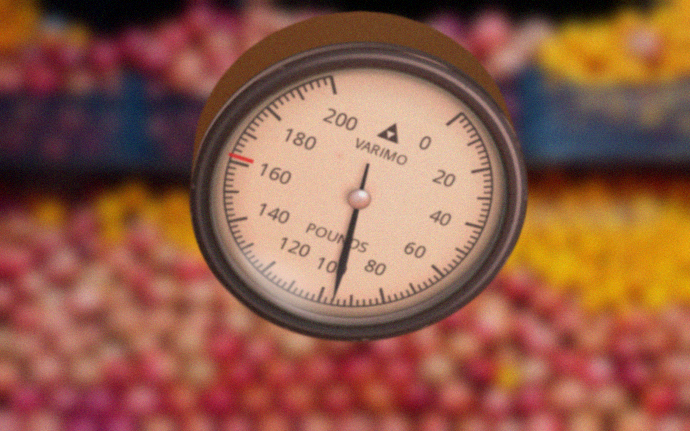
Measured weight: 96lb
